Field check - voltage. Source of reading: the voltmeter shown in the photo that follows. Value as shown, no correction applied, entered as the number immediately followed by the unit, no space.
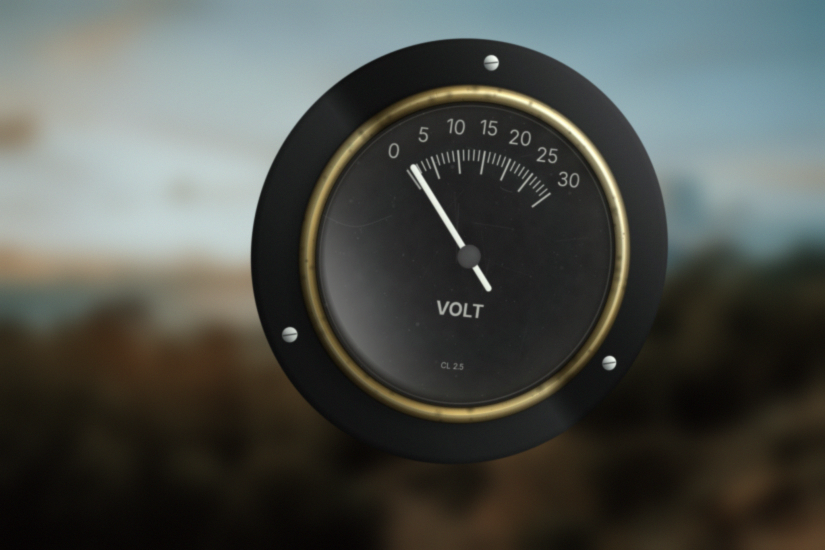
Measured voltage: 1V
